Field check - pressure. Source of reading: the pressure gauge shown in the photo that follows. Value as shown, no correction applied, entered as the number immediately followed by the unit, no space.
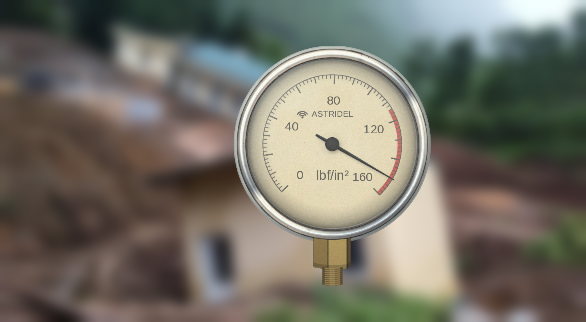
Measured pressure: 150psi
